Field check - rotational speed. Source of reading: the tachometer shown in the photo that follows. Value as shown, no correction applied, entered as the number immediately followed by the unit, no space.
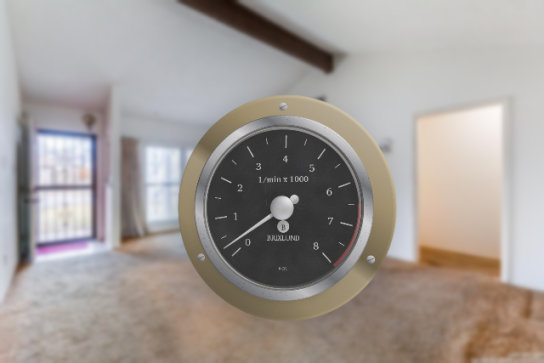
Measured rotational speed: 250rpm
